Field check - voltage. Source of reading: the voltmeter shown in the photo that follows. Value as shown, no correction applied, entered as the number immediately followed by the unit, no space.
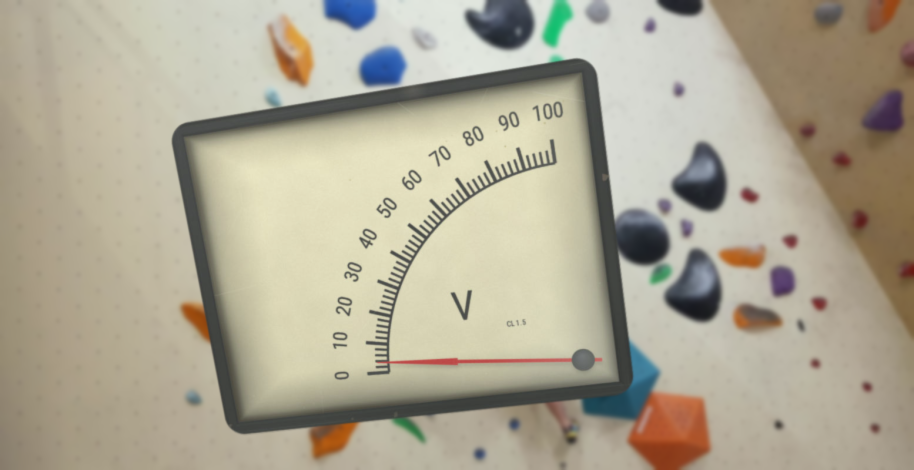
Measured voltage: 4V
